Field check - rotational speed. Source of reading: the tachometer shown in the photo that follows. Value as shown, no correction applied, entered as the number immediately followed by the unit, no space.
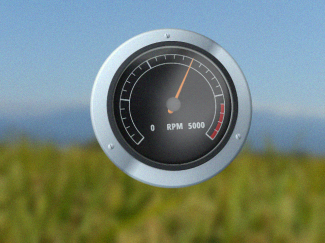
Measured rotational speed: 3000rpm
